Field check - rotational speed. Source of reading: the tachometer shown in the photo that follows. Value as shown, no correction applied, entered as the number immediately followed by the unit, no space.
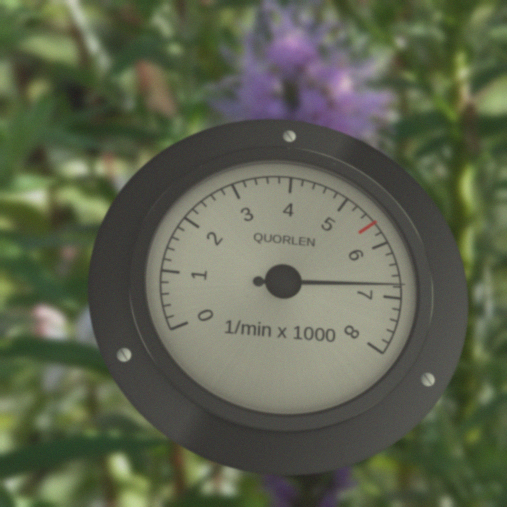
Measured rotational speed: 6800rpm
